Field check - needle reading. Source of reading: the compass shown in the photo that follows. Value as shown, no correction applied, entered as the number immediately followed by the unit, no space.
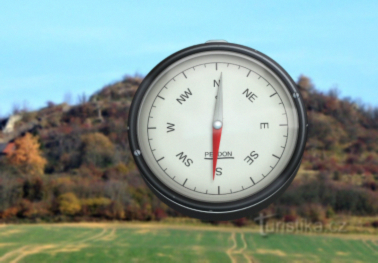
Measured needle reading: 185°
